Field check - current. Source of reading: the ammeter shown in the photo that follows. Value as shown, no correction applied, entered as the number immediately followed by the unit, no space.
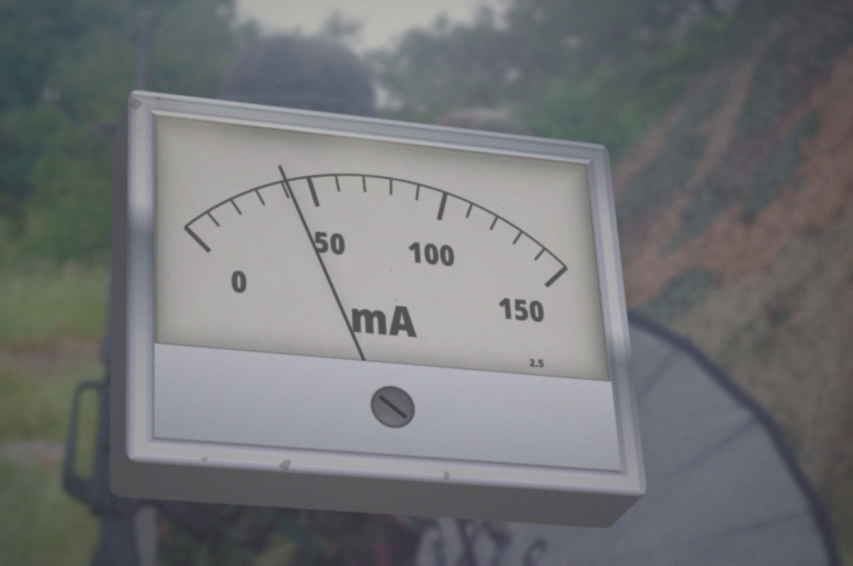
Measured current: 40mA
